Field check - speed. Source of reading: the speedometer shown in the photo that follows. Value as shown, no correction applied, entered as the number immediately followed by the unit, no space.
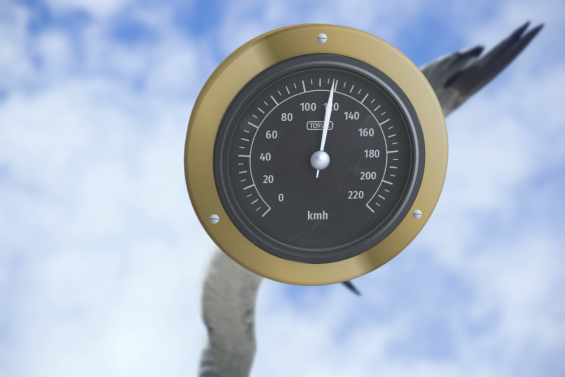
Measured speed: 117.5km/h
